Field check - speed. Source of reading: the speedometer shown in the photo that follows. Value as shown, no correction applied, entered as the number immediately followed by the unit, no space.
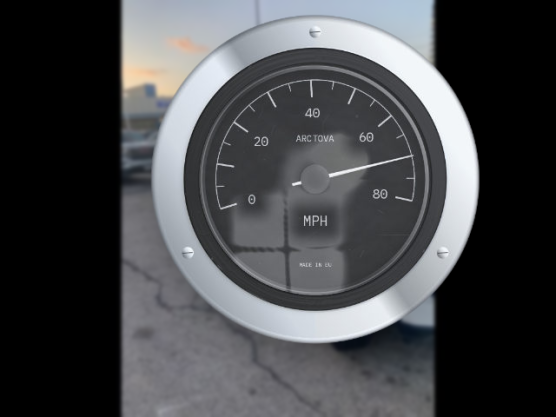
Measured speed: 70mph
